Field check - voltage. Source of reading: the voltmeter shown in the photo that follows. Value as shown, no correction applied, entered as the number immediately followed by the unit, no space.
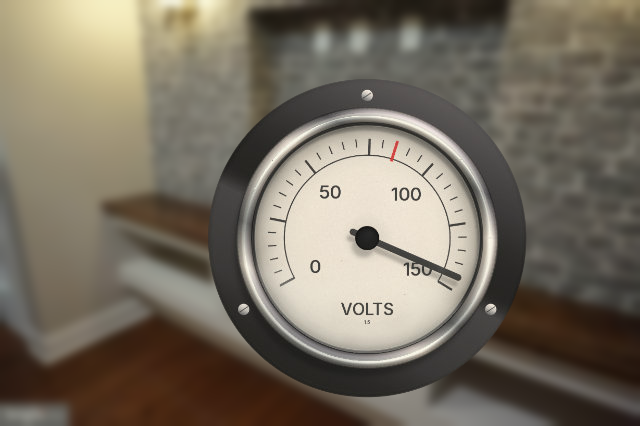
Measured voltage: 145V
